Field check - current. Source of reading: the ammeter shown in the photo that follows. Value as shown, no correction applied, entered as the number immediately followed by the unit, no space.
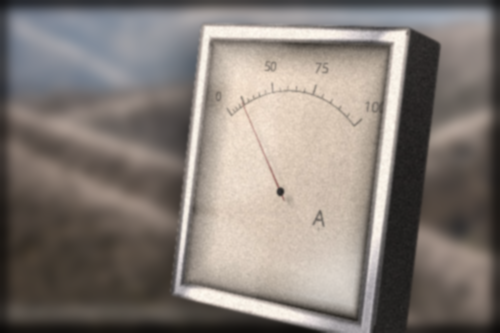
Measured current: 25A
